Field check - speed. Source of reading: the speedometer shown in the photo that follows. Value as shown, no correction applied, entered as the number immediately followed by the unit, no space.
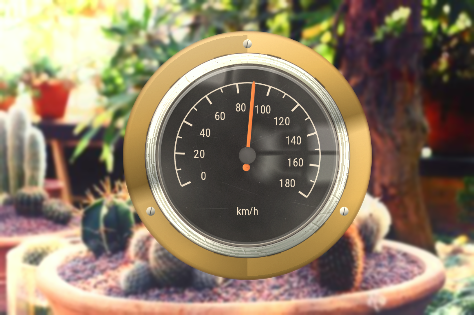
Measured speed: 90km/h
